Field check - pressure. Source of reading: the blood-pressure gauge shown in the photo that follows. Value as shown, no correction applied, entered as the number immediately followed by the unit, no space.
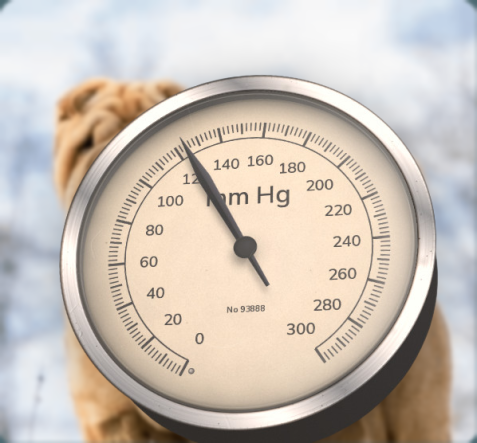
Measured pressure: 124mmHg
